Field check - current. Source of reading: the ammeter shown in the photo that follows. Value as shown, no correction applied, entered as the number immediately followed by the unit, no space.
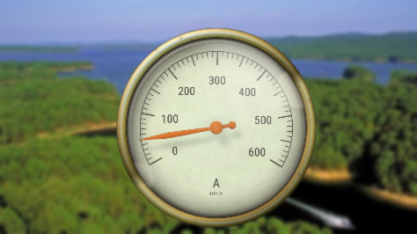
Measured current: 50A
